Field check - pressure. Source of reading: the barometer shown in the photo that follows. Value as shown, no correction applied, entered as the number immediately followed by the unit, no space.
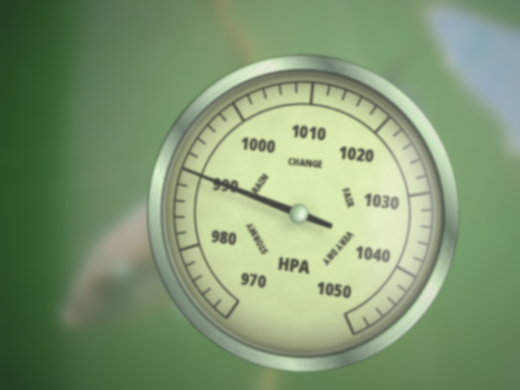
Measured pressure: 990hPa
